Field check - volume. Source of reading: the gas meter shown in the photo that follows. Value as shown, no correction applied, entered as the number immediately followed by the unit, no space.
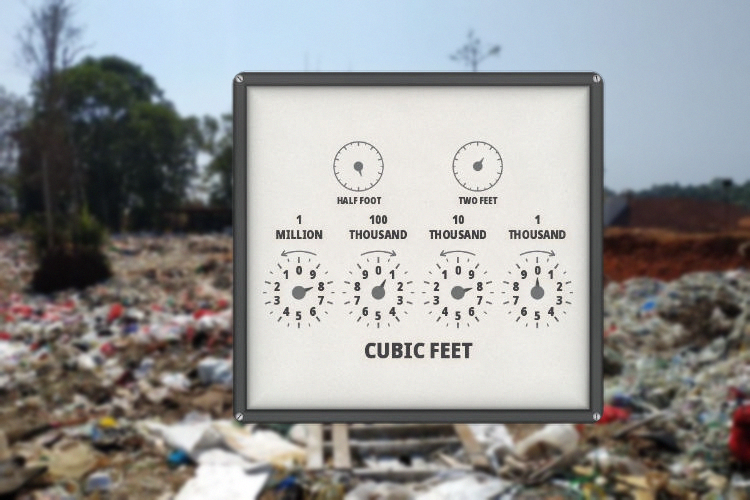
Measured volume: 808000ft³
